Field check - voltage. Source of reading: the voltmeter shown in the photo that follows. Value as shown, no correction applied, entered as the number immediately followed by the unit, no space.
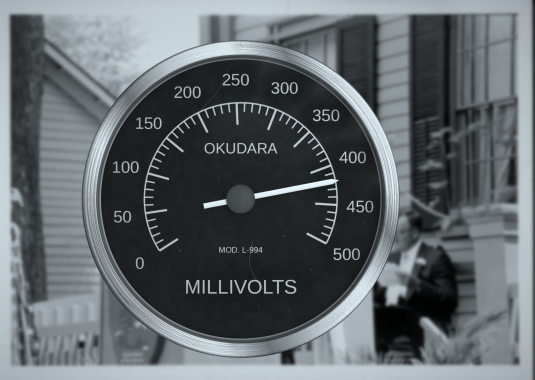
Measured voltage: 420mV
